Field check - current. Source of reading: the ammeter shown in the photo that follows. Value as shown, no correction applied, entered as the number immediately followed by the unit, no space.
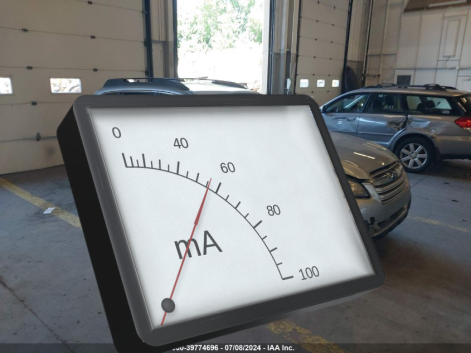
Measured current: 55mA
